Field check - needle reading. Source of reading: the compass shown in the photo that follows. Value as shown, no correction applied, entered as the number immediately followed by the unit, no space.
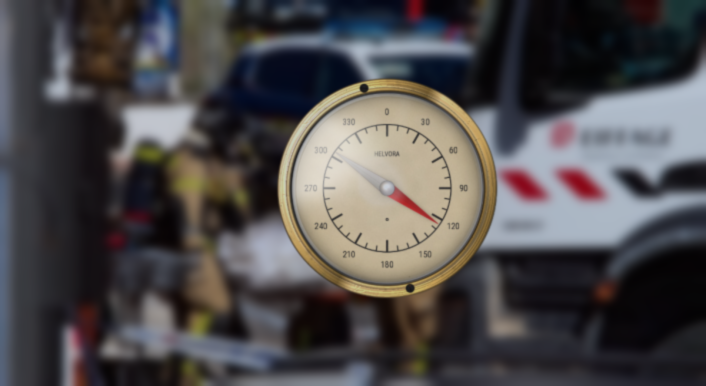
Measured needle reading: 125°
